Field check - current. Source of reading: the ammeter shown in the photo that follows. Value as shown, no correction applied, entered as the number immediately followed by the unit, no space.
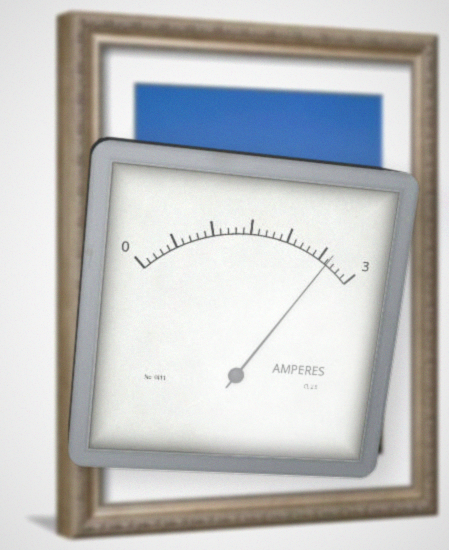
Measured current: 2.6A
